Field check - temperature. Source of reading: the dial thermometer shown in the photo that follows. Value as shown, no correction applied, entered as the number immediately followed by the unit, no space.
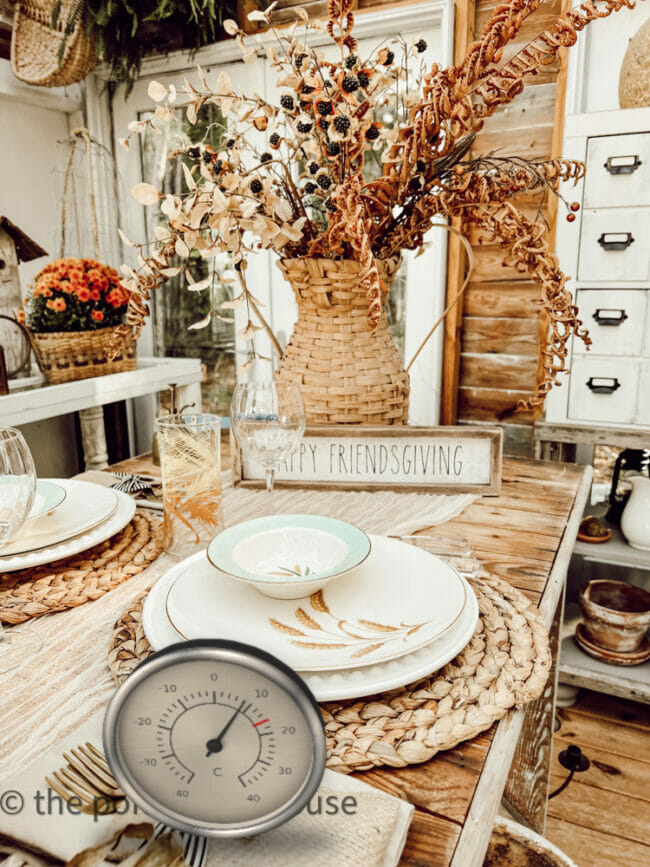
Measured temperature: 8°C
